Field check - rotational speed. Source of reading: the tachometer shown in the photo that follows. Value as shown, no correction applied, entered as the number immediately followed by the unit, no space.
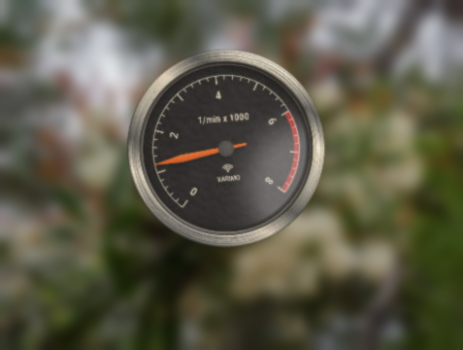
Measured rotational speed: 1200rpm
